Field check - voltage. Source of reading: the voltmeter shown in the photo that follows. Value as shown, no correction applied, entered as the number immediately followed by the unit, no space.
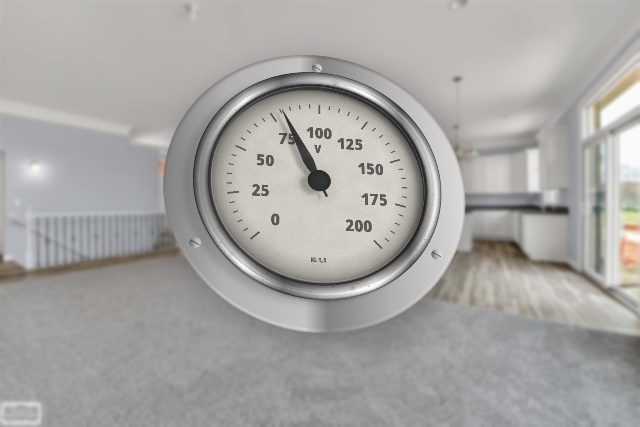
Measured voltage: 80V
